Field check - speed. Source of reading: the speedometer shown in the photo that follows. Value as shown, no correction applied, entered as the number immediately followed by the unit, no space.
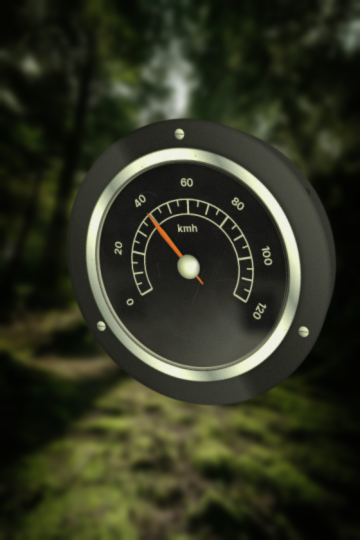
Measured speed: 40km/h
